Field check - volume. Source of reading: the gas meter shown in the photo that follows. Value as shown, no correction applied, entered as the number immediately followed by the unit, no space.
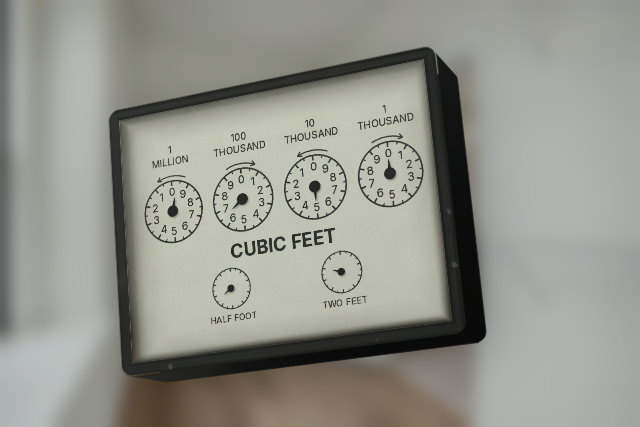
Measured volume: 965000ft³
